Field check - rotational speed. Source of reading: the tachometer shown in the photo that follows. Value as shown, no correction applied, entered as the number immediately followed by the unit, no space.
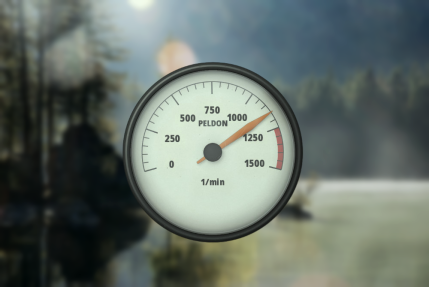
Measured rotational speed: 1150rpm
